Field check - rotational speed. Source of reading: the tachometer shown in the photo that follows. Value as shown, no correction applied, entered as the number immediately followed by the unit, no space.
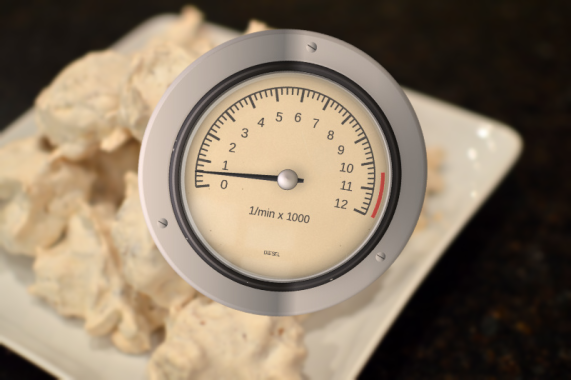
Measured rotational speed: 600rpm
